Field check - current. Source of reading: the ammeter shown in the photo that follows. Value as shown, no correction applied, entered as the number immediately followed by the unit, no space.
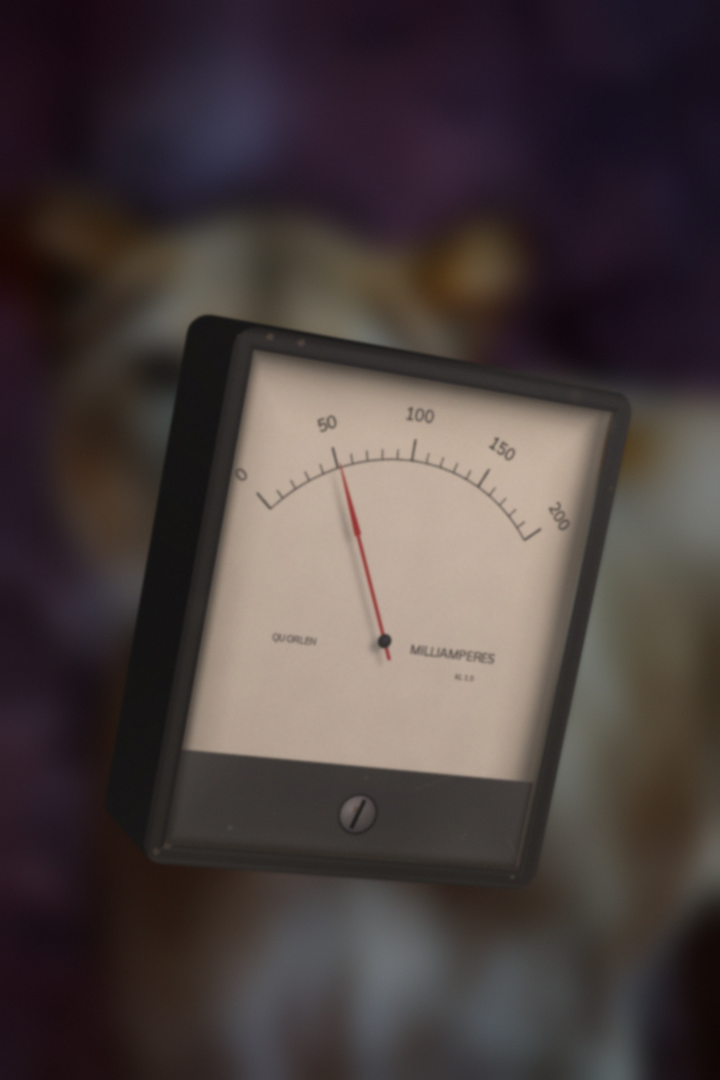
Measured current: 50mA
